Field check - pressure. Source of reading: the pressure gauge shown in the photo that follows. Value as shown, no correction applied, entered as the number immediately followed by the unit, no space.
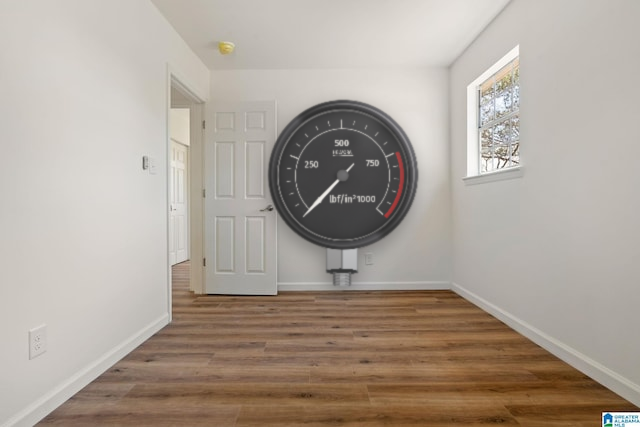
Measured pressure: 0psi
